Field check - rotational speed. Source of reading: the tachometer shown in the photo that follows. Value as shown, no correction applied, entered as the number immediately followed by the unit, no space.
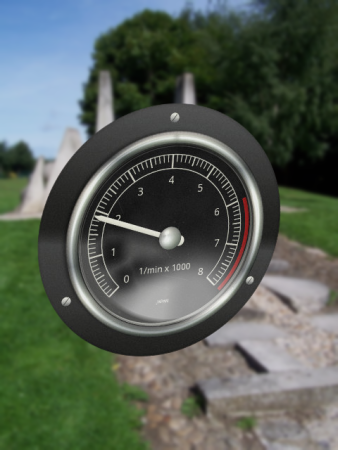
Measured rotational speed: 1900rpm
